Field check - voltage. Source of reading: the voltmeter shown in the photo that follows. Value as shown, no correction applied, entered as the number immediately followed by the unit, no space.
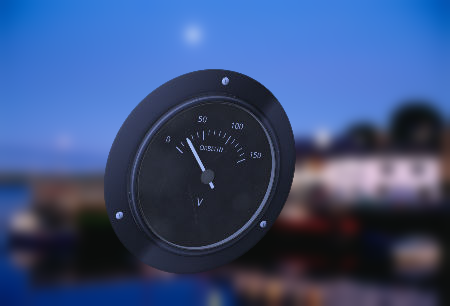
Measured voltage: 20V
